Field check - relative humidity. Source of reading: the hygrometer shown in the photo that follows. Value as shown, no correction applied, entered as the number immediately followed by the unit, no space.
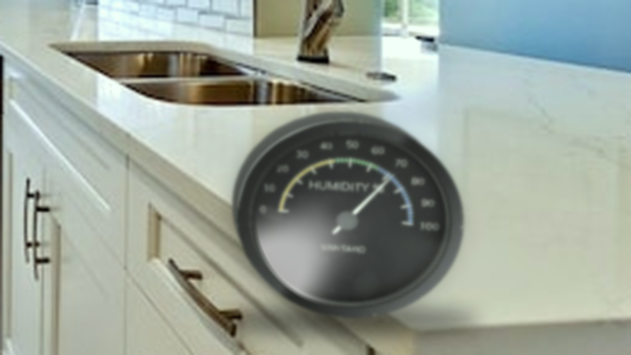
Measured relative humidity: 70%
